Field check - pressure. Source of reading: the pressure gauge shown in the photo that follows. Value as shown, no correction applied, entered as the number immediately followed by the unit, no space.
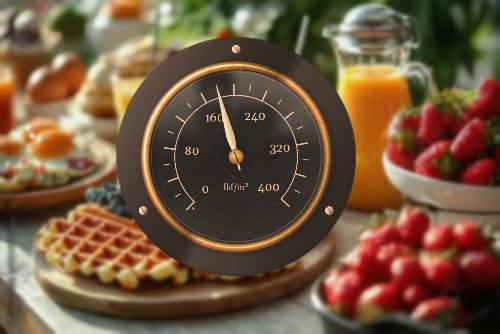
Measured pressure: 180psi
